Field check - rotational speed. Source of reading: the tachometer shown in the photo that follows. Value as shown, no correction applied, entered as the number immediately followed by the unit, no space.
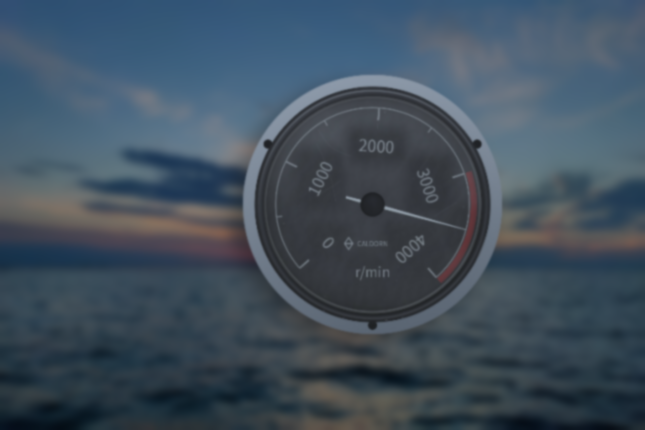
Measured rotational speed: 3500rpm
